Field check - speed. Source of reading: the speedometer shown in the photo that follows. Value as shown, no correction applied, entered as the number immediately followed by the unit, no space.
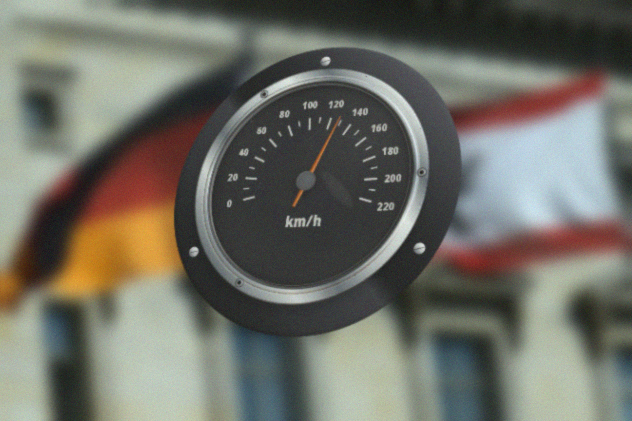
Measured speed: 130km/h
